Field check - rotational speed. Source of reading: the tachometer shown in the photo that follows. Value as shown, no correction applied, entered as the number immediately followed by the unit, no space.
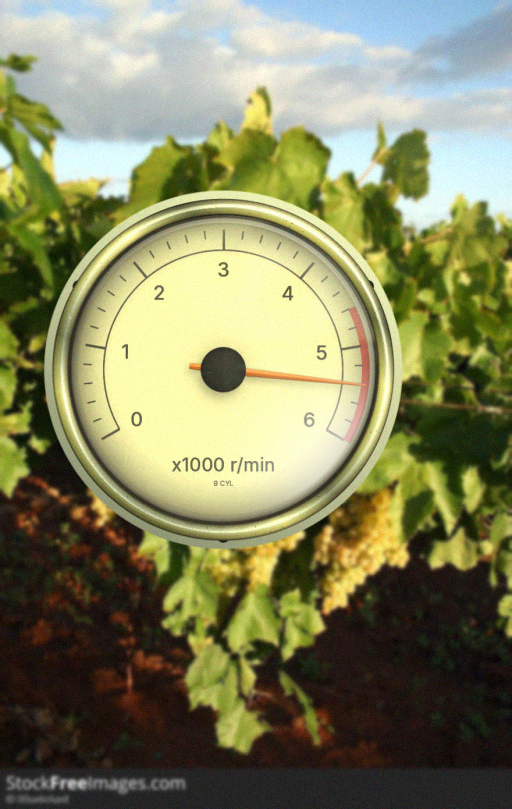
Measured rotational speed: 5400rpm
